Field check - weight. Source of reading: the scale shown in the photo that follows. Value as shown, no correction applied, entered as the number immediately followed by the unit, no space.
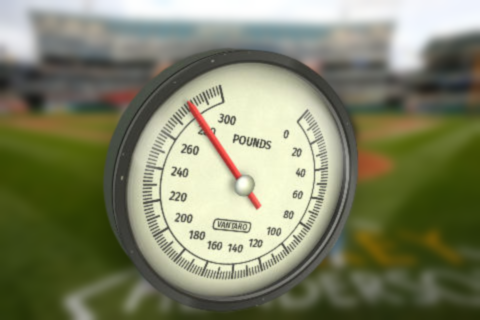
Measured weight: 280lb
